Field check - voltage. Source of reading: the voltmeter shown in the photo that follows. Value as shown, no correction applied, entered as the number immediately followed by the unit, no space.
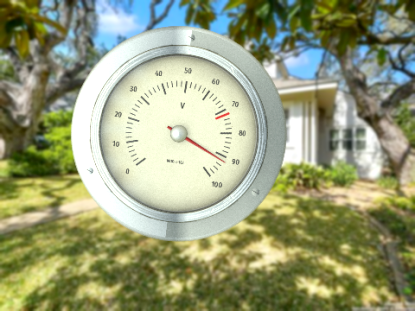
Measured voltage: 92V
